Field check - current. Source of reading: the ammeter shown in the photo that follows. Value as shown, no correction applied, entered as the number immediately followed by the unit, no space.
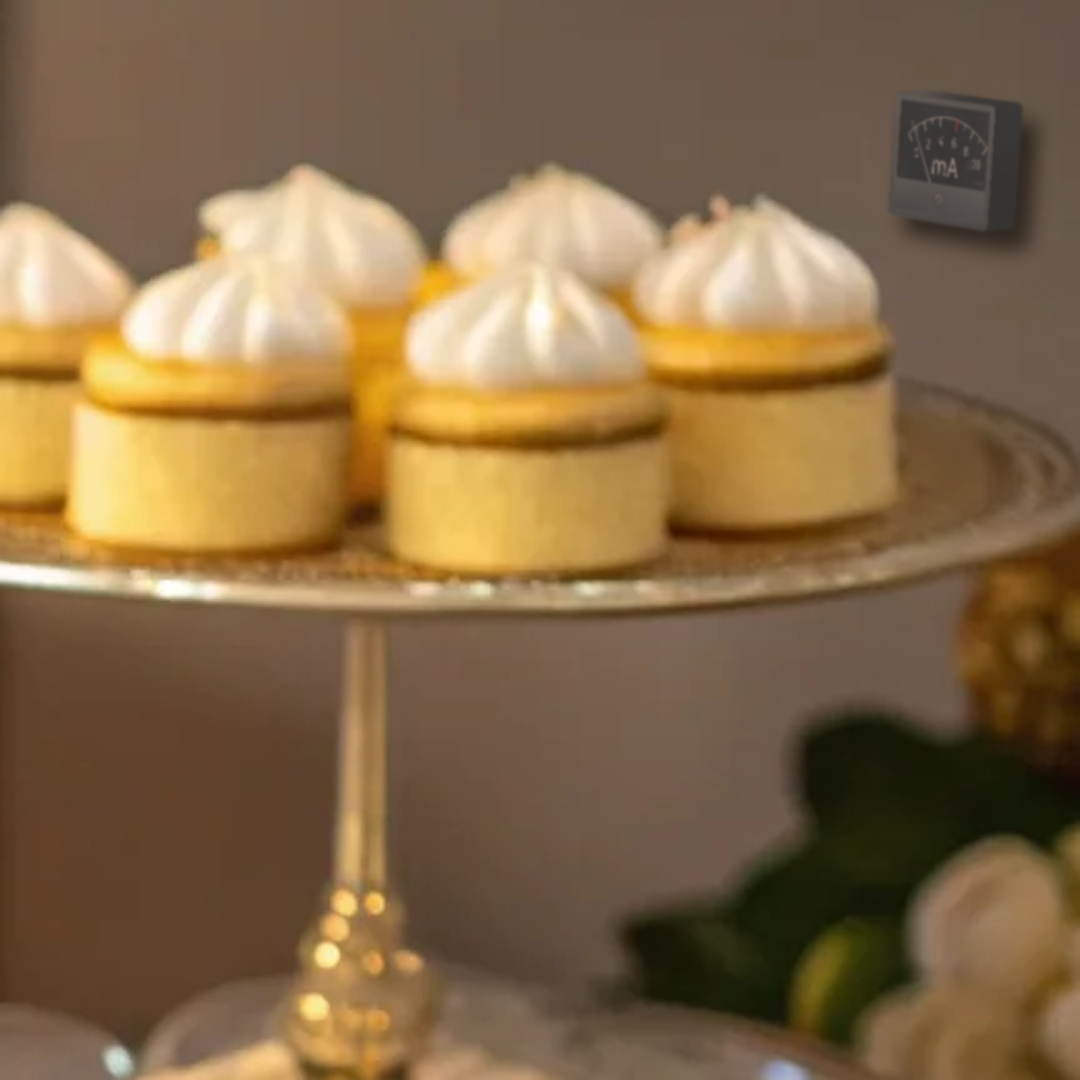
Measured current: 1mA
